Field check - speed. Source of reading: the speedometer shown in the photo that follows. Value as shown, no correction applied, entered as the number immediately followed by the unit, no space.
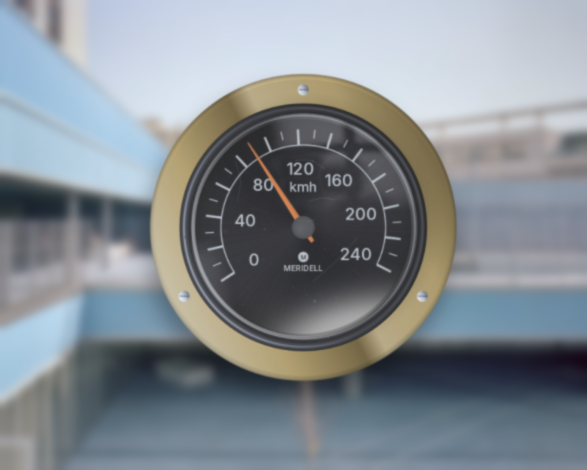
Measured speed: 90km/h
